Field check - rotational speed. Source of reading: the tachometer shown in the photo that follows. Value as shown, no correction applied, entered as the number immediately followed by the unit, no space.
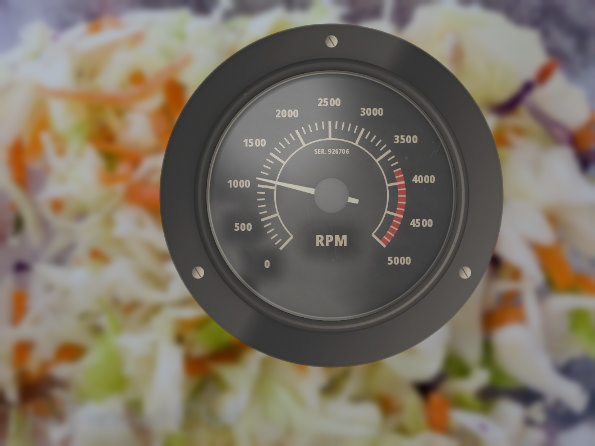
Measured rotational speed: 1100rpm
